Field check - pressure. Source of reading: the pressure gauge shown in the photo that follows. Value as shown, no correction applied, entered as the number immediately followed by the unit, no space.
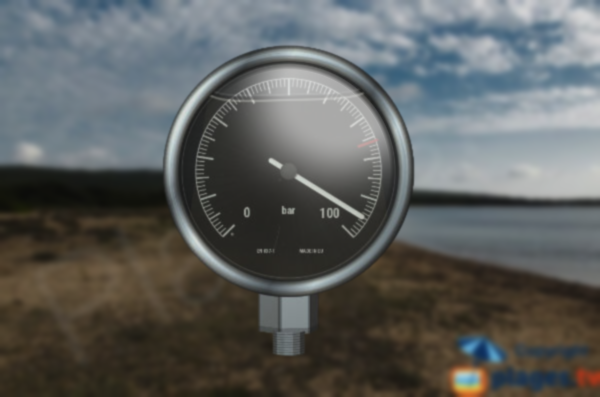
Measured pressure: 95bar
